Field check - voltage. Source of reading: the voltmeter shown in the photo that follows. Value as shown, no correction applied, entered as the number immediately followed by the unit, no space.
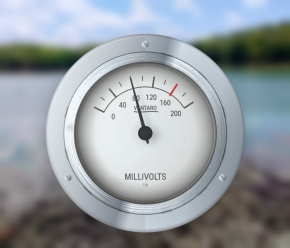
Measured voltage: 80mV
